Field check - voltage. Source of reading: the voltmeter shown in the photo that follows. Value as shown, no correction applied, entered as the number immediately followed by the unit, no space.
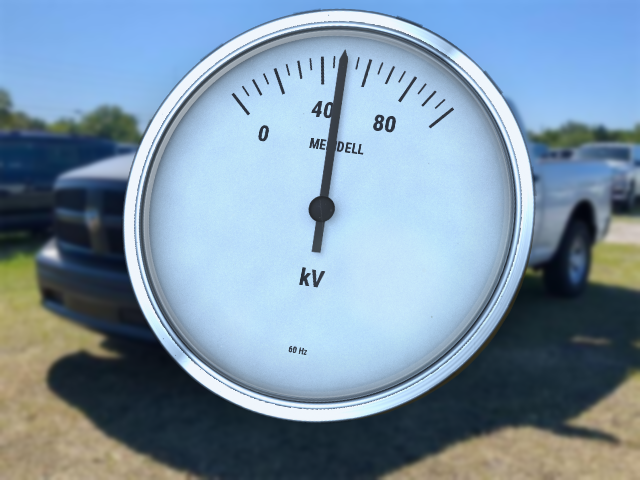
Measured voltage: 50kV
